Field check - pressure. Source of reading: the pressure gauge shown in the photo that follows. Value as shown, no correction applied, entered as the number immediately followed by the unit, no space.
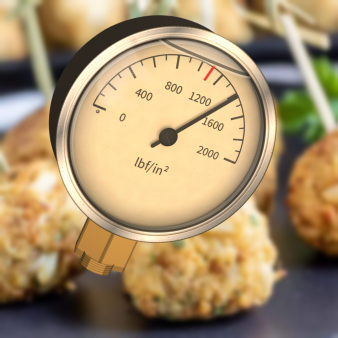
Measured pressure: 1400psi
